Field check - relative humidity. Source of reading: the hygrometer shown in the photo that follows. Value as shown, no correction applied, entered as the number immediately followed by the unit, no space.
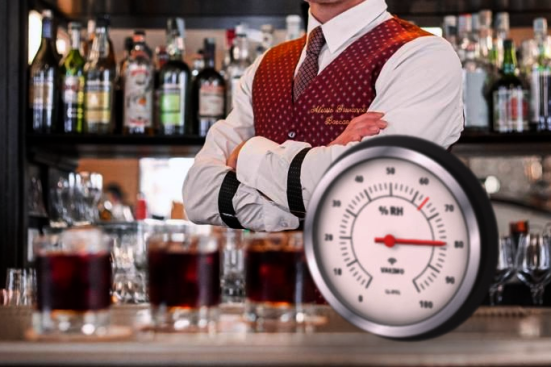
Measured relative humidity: 80%
